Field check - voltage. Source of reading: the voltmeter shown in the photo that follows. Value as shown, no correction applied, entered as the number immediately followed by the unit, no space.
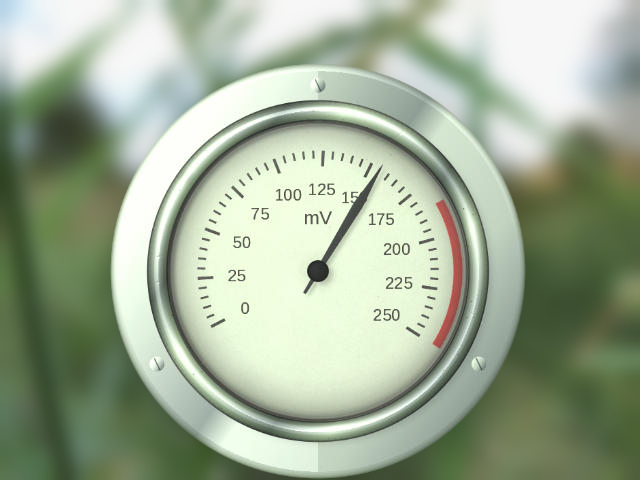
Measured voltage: 155mV
